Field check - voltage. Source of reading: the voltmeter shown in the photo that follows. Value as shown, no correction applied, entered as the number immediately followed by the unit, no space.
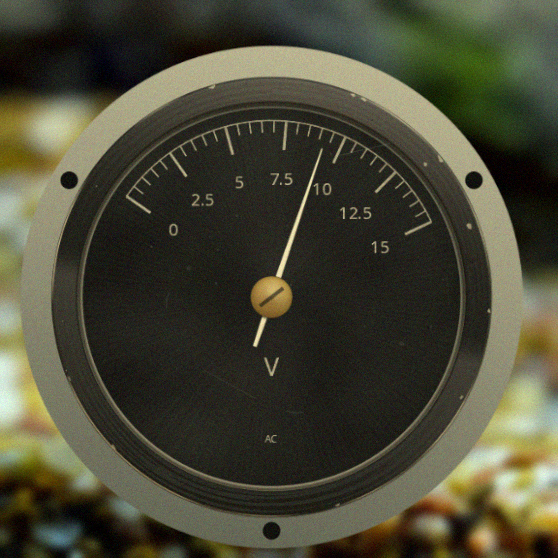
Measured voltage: 9.25V
